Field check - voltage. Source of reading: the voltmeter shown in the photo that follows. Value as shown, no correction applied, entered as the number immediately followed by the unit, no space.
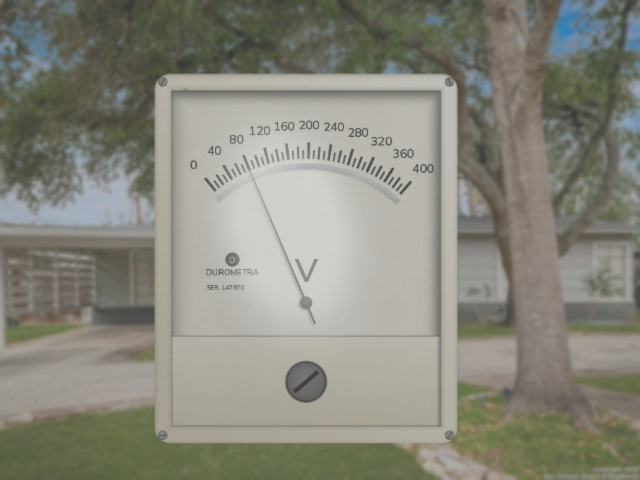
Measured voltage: 80V
